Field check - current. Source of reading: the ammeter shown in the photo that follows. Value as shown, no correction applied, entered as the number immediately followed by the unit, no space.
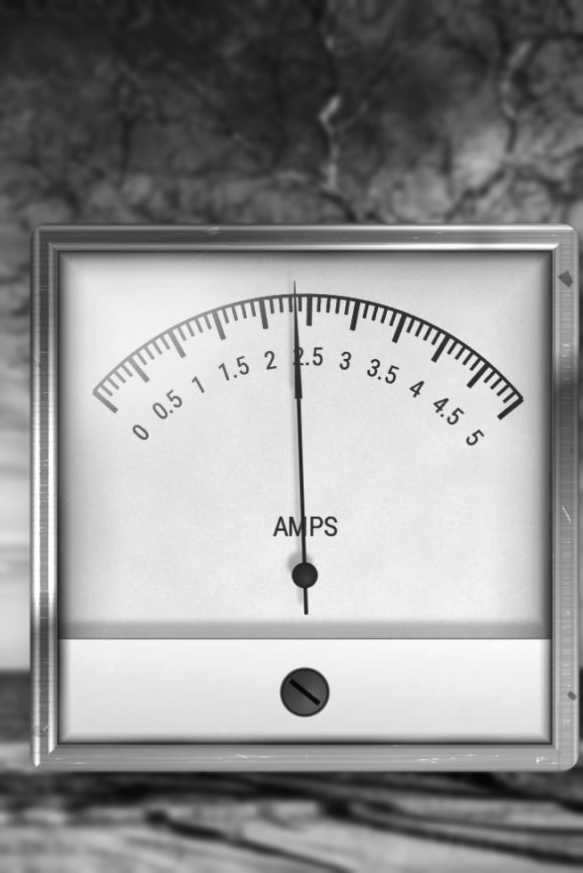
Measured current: 2.35A
